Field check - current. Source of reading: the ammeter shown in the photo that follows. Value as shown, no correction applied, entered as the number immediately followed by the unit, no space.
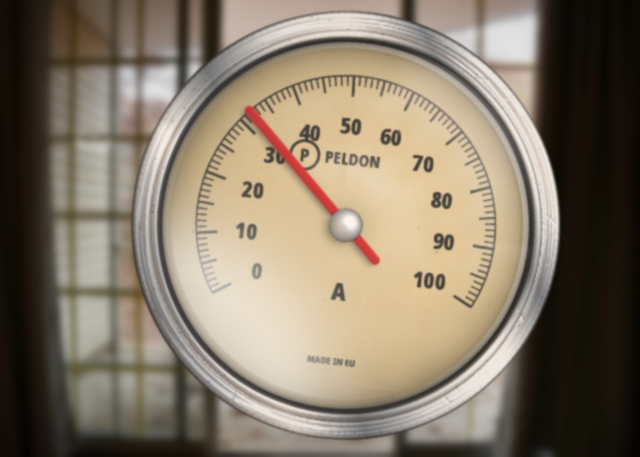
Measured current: 32A
